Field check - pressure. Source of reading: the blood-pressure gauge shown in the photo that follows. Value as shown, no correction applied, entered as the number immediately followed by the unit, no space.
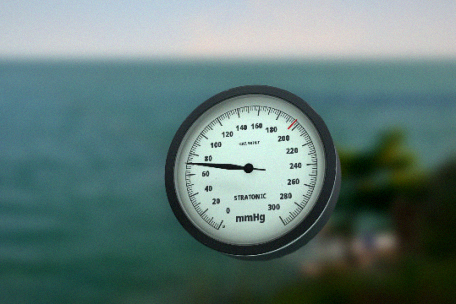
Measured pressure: 70mmHg
